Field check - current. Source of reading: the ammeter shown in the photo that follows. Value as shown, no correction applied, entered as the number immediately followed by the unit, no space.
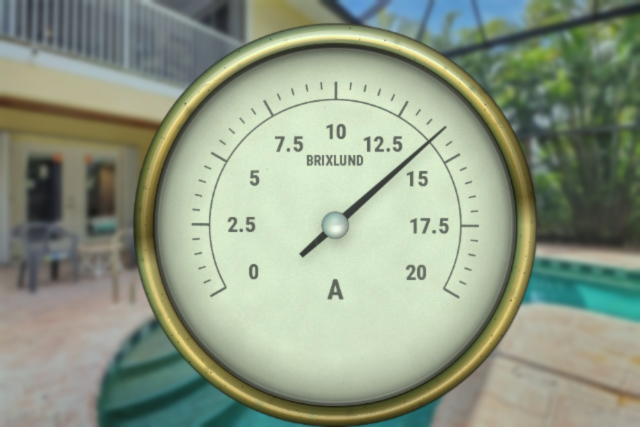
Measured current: 14A
